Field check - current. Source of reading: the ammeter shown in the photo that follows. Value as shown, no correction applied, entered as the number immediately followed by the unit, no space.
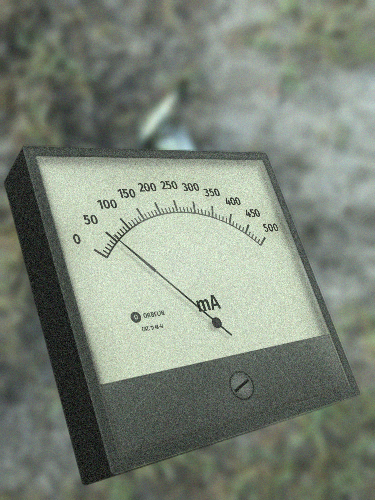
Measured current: 50mA
